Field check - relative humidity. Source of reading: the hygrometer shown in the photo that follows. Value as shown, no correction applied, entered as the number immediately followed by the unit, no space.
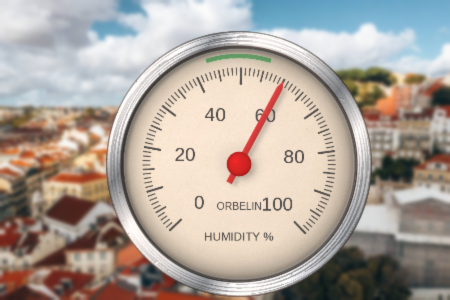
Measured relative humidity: 60%
